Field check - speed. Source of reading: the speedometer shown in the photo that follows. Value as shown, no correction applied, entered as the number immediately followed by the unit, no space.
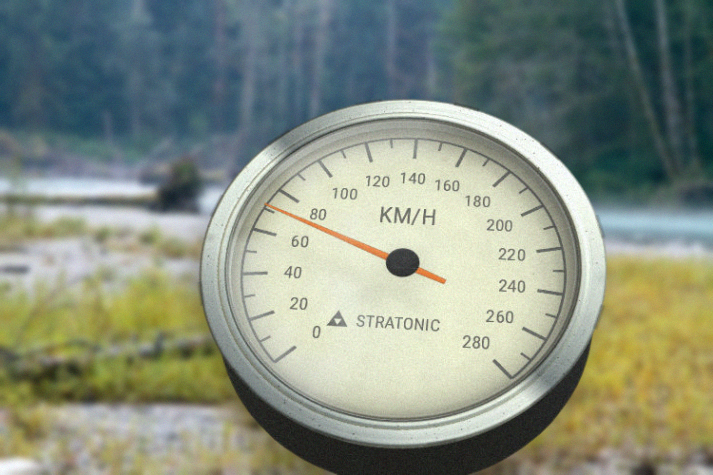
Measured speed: 70km/h
